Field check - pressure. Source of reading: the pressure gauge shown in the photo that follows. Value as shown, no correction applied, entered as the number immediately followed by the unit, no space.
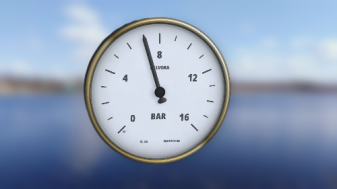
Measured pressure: 7bar
